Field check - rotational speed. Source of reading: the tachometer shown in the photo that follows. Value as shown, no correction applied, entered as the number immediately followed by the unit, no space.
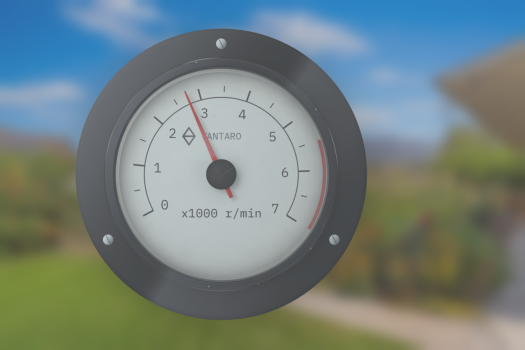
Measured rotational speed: 2750rpm
